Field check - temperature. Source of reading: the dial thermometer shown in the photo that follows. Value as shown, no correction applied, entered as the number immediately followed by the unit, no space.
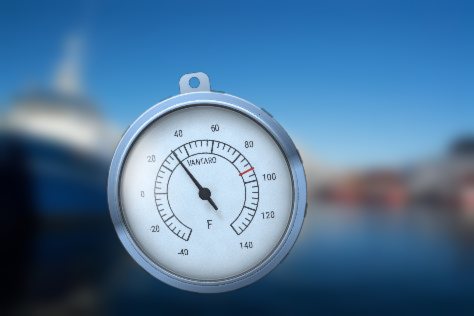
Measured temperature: 32°F
